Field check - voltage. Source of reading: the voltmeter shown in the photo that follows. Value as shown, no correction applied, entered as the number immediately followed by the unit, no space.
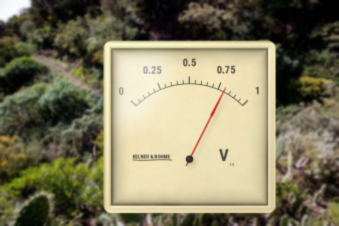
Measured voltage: 0.8V
